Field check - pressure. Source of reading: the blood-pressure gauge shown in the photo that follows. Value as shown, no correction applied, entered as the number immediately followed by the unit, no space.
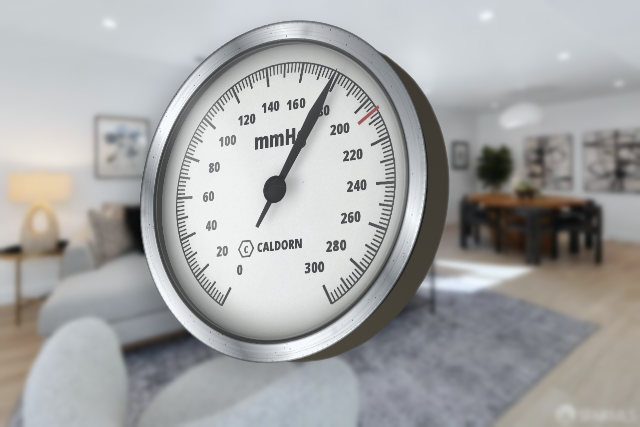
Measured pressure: 180mmHg
